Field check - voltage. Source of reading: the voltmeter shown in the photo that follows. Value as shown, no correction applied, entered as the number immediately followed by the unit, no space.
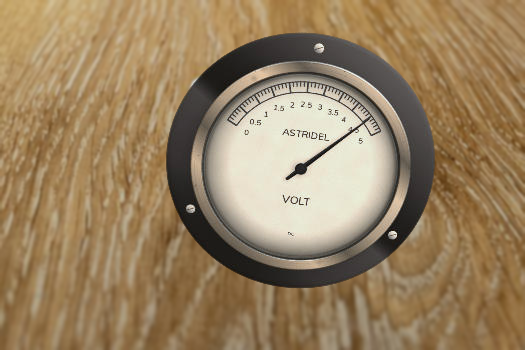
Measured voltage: 4.5V
